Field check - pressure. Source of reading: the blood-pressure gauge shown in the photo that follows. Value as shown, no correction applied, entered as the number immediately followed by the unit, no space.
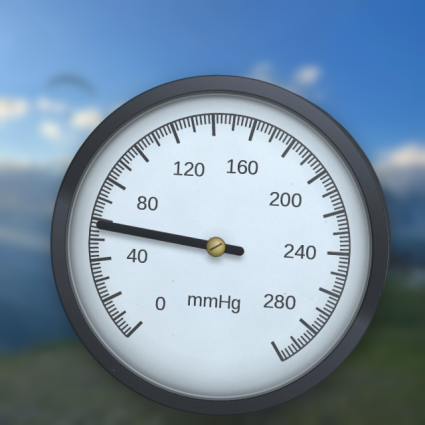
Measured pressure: 58mmHg
